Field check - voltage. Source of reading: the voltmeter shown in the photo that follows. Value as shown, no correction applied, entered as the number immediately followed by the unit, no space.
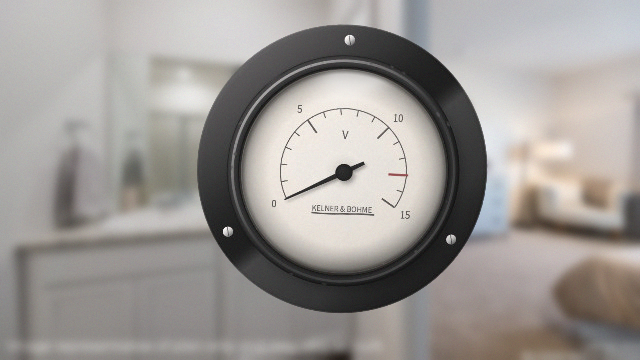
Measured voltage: 0V
